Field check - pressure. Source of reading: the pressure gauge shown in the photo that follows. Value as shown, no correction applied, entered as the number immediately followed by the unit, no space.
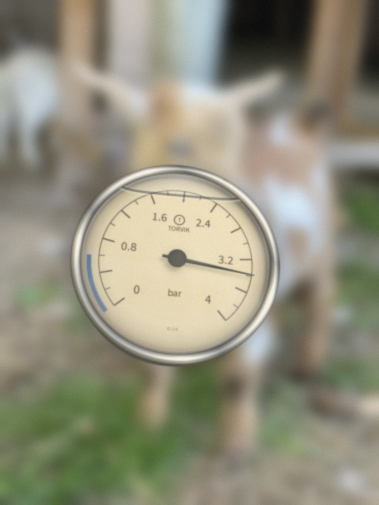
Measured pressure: 3.4bar
